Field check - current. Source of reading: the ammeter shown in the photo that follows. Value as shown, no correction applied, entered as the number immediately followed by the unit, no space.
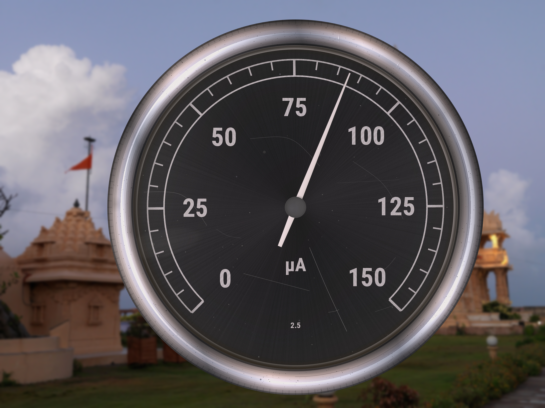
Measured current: 87.5µA
